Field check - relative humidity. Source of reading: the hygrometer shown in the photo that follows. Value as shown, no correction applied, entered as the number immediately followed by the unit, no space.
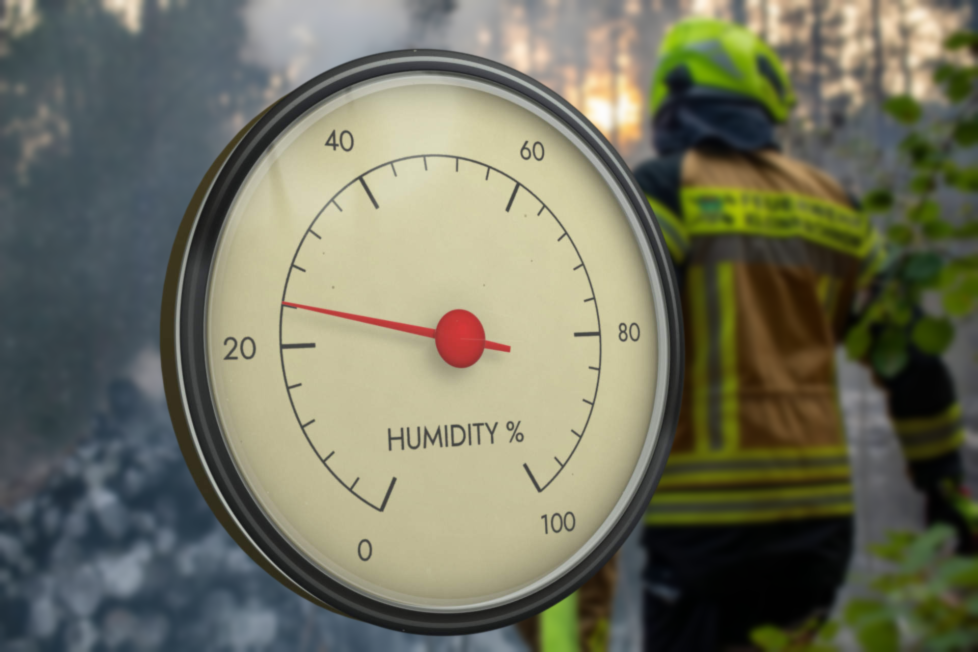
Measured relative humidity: 24%
